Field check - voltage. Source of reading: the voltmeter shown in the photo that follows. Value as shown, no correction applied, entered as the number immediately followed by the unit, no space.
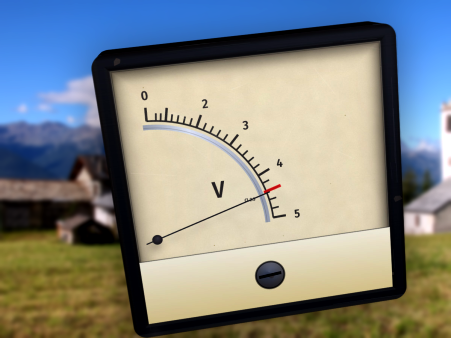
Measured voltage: 4.4V
